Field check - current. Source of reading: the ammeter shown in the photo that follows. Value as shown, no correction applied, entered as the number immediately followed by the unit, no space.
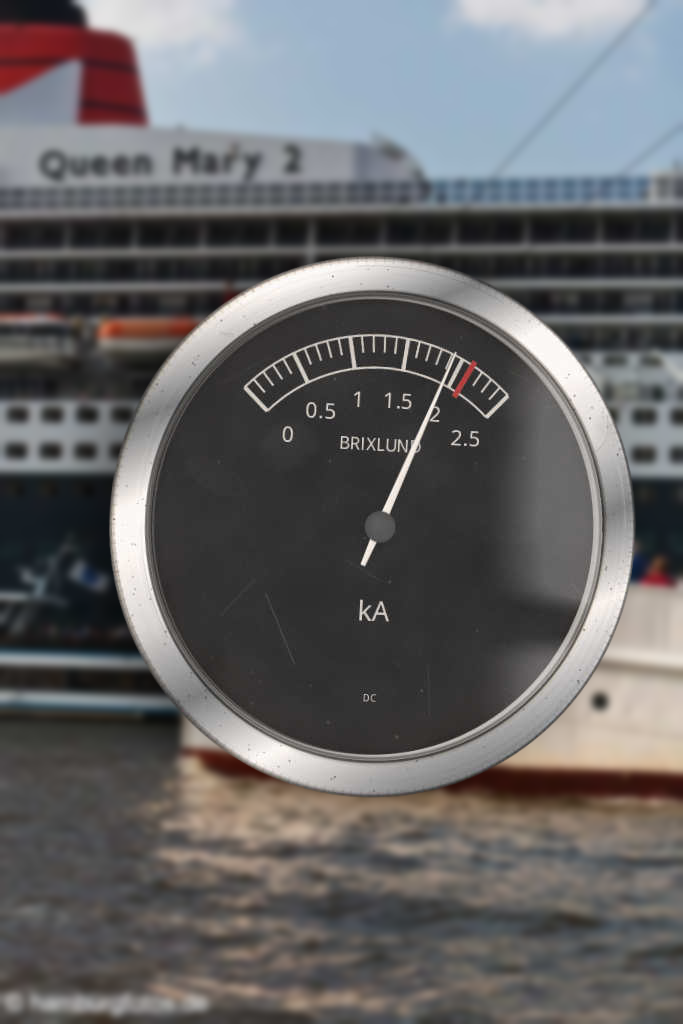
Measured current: 1.9kA
